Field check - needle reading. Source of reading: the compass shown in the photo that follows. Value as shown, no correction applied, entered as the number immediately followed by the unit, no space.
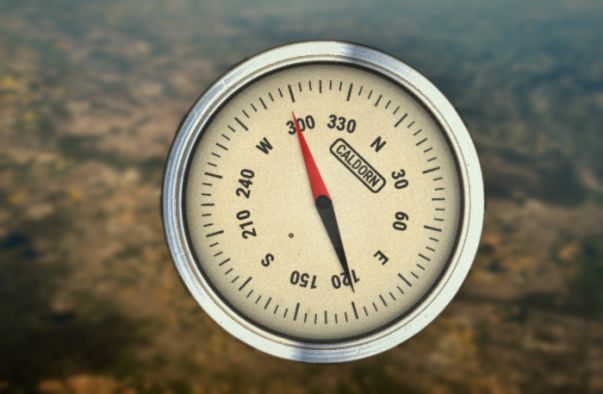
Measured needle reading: 297.5°
